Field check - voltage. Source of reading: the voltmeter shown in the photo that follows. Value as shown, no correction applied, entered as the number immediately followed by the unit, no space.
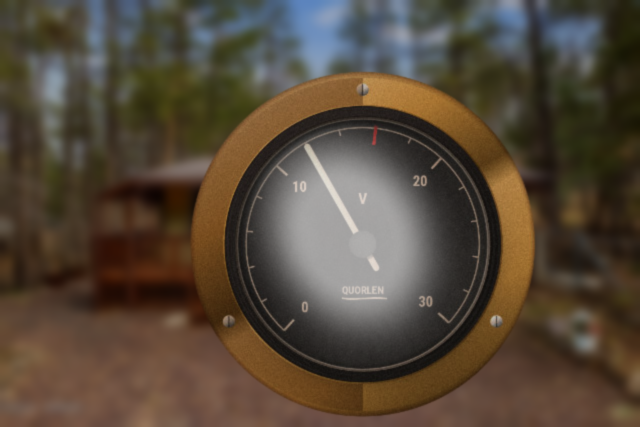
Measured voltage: 12V
